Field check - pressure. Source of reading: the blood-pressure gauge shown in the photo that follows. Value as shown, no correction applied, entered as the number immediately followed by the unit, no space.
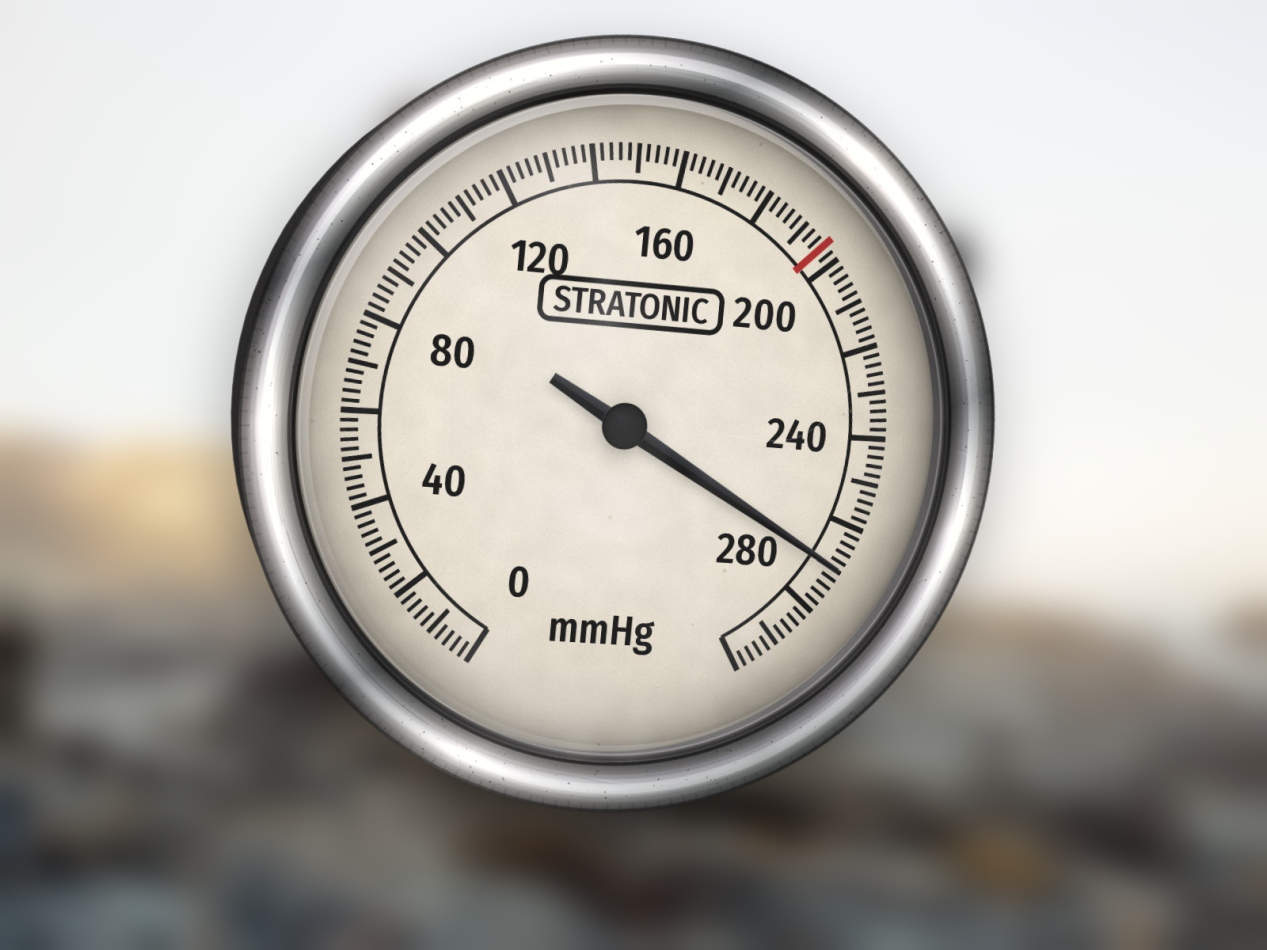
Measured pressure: 270mmHg
